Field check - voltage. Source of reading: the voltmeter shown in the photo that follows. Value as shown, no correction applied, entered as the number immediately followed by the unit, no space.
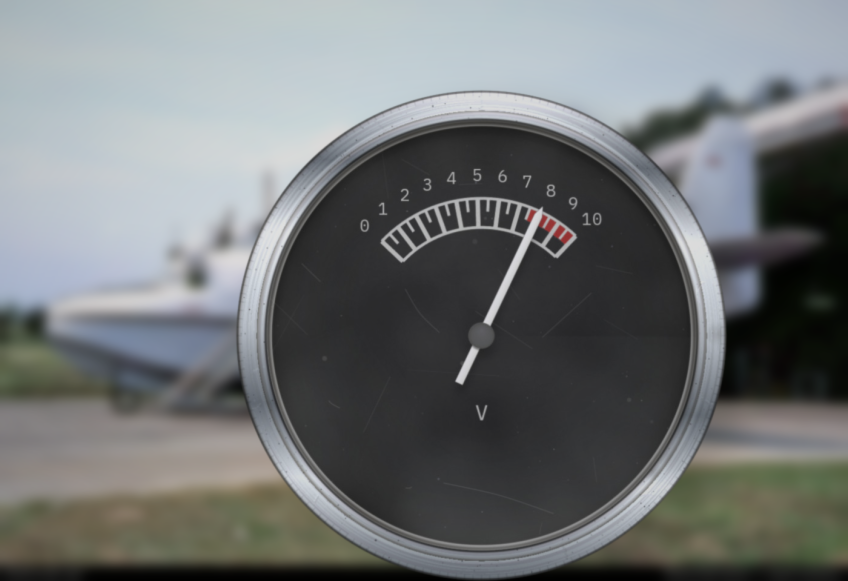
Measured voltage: 8V
